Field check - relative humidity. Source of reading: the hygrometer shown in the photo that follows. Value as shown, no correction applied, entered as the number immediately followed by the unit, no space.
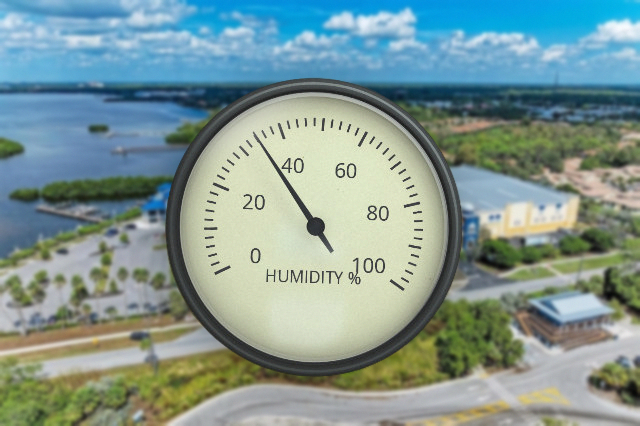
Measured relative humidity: 34%
